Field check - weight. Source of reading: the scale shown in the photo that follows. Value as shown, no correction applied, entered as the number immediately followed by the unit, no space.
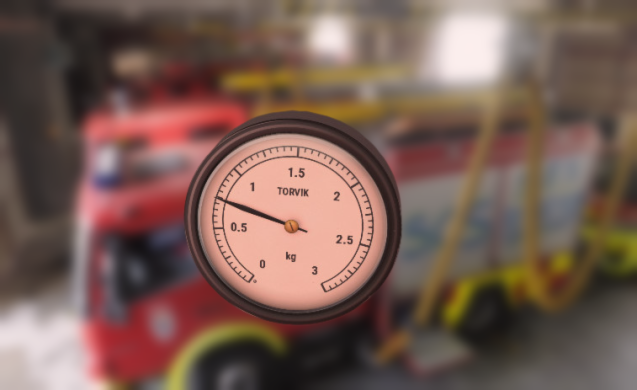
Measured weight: 0.75kg
